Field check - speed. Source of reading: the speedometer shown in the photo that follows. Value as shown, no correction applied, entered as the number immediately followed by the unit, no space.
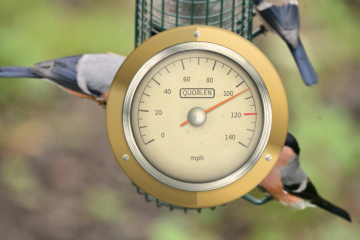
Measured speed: 105mph
